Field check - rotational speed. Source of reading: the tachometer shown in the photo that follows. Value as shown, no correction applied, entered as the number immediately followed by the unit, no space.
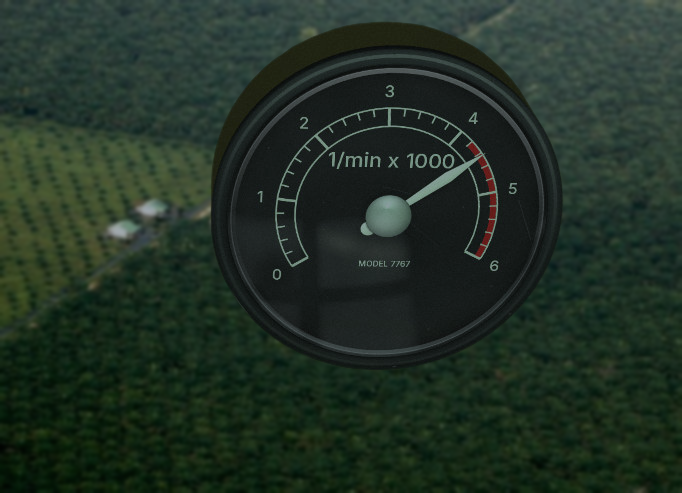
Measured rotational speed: 4400rpm
